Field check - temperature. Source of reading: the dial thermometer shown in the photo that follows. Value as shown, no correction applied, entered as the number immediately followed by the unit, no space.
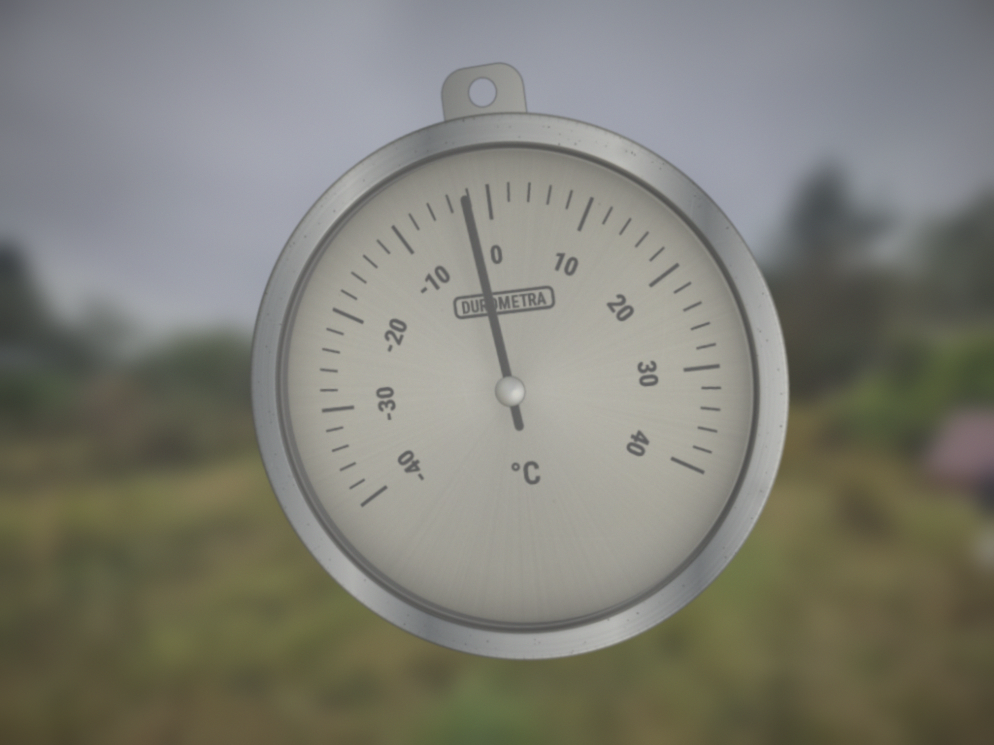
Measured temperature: -2°C
